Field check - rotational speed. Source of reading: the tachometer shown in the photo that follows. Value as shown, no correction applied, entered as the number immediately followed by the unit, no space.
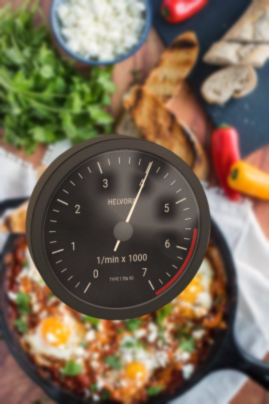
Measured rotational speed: 4000rpm
